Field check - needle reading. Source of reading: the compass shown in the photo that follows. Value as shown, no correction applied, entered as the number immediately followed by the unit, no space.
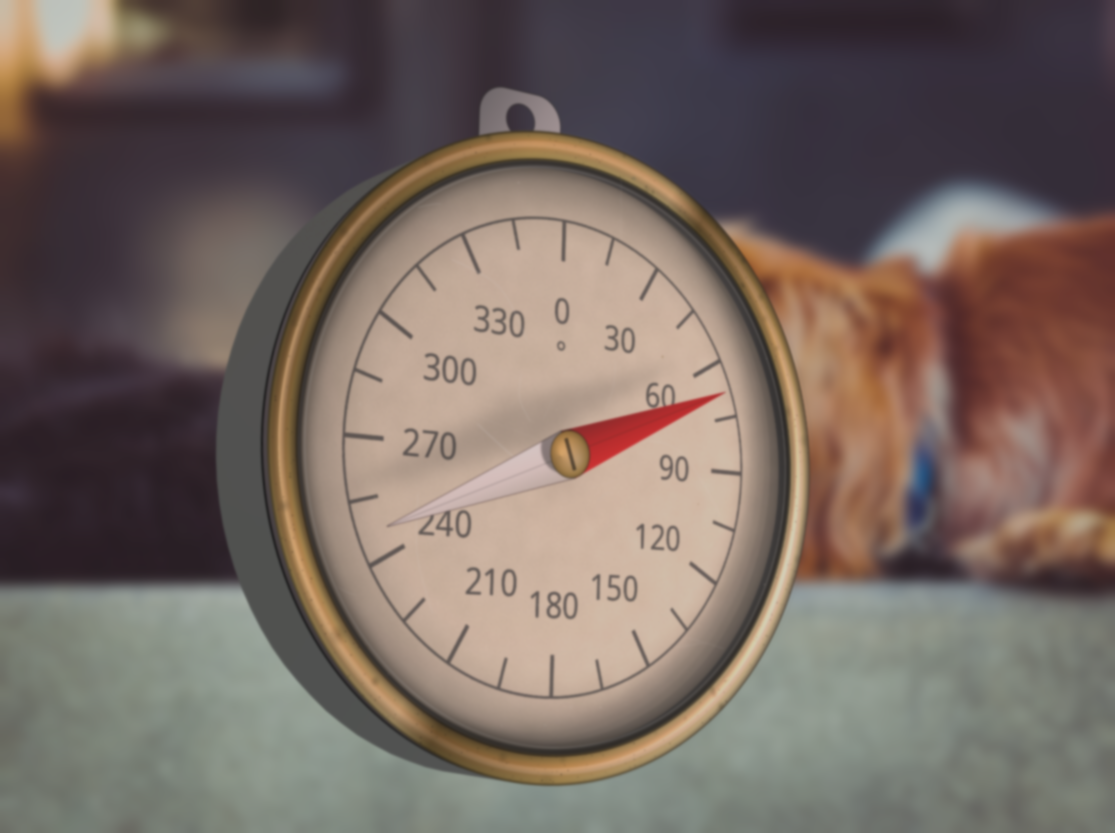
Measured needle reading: 67.5°
